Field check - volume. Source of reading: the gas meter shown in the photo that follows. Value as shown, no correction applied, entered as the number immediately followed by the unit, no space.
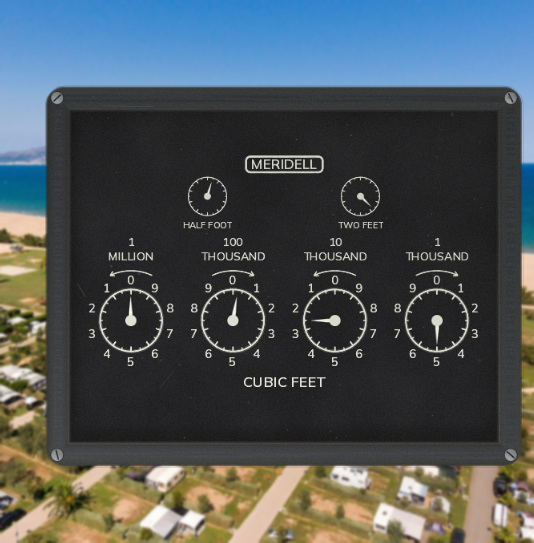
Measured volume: 2500ft³
